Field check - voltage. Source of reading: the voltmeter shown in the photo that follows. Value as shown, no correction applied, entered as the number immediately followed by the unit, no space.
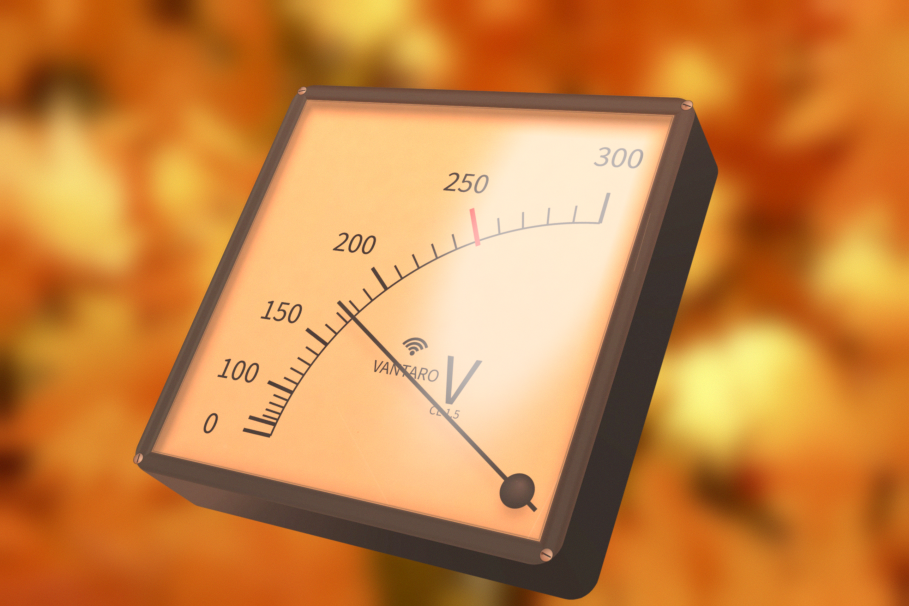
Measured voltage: 175V
